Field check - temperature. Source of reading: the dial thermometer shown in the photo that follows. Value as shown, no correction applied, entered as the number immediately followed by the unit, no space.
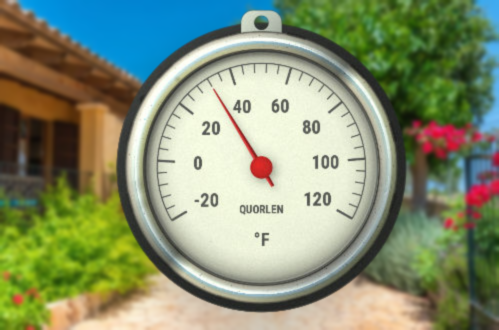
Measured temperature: 32°F
